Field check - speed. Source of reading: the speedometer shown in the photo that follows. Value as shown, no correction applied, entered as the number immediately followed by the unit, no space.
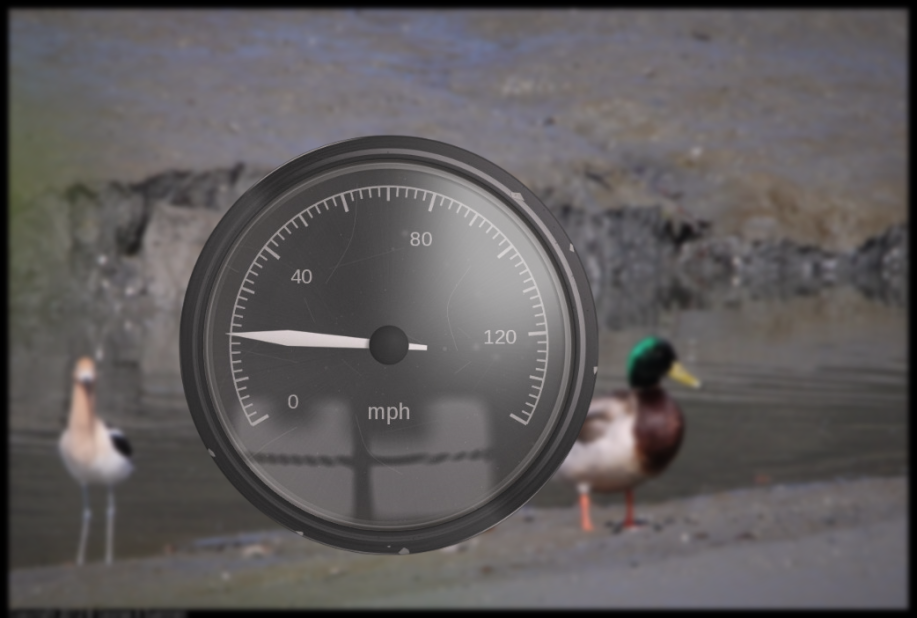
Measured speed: 20mph
